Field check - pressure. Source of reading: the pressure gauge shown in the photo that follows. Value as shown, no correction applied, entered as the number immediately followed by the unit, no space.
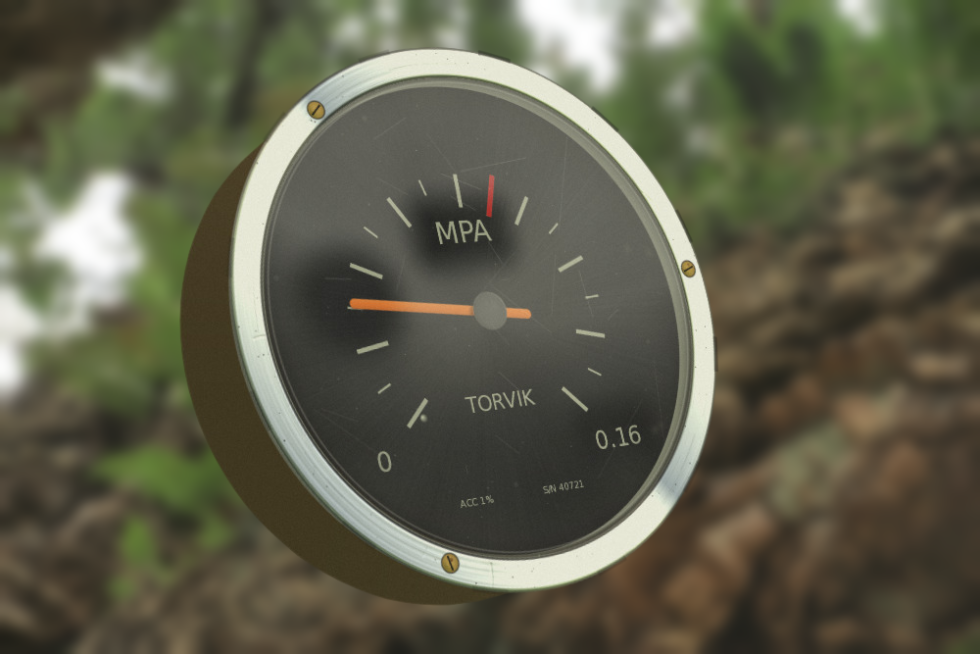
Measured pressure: 0.03MPa
